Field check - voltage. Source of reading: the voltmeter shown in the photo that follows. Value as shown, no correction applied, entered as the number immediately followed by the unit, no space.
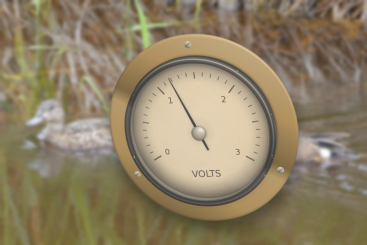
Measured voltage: 1.2V
